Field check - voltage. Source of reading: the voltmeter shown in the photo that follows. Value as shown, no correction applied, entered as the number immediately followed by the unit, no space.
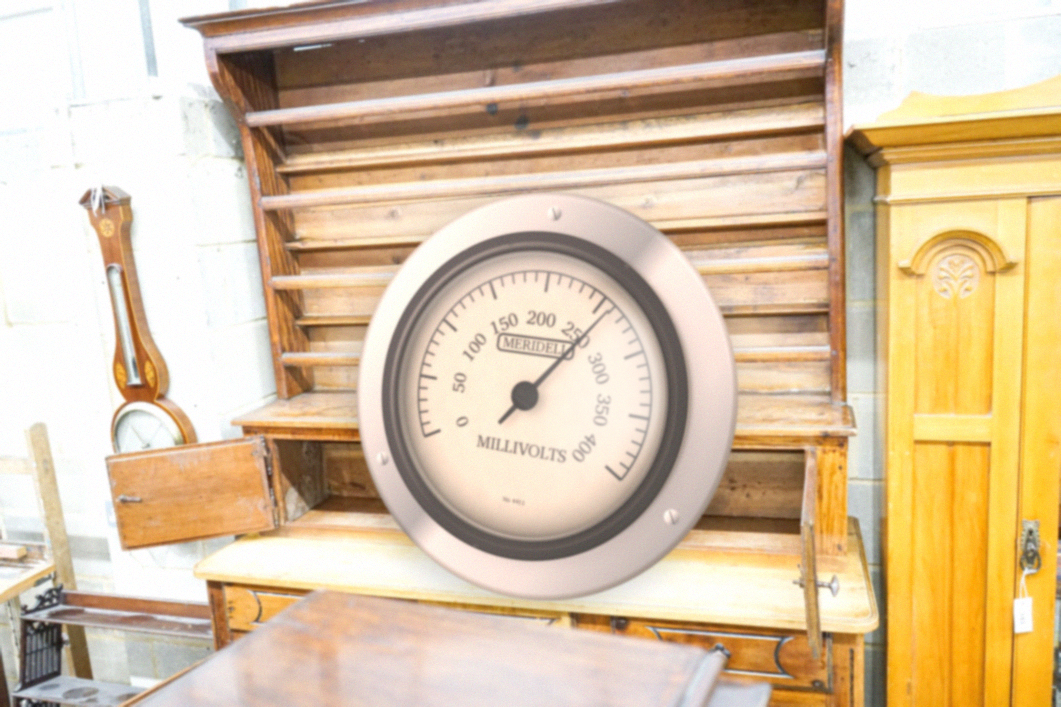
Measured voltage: 260mV
